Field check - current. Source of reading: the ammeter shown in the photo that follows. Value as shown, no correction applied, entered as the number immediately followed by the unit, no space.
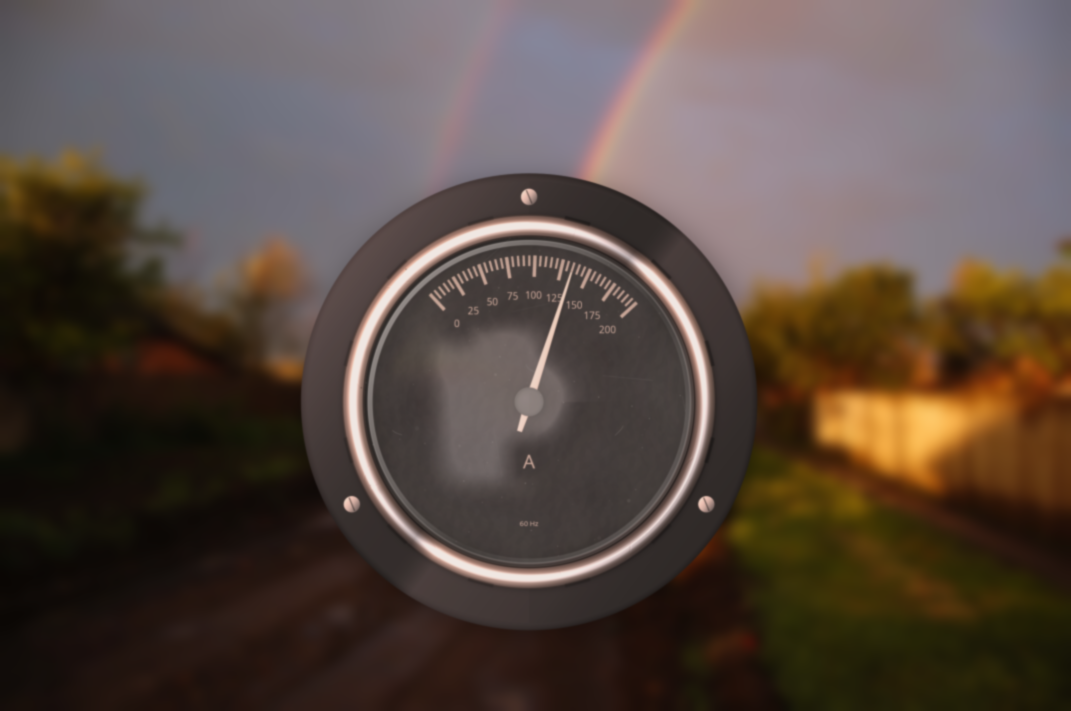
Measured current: 135A
